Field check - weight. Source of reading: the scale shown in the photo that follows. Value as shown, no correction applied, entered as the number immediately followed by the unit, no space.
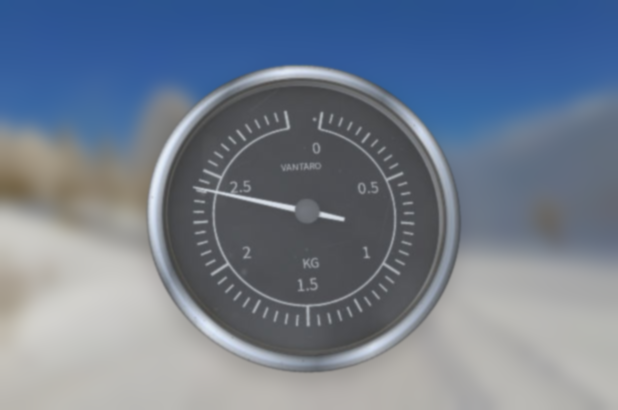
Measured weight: 2.4kg
